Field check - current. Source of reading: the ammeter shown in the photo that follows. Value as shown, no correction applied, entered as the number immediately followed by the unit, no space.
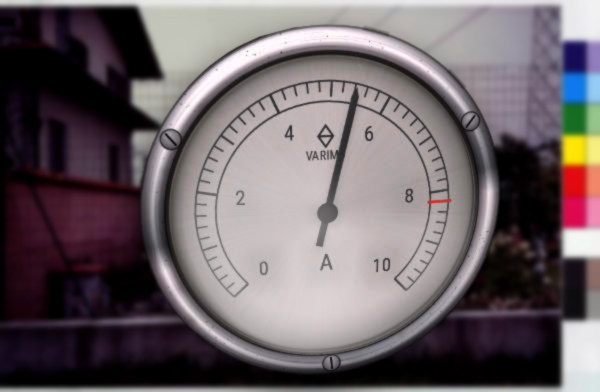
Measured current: 5.4A
